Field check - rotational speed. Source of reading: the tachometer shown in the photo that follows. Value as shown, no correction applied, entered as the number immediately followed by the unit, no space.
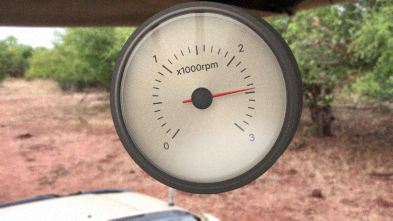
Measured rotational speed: 2450rpm
